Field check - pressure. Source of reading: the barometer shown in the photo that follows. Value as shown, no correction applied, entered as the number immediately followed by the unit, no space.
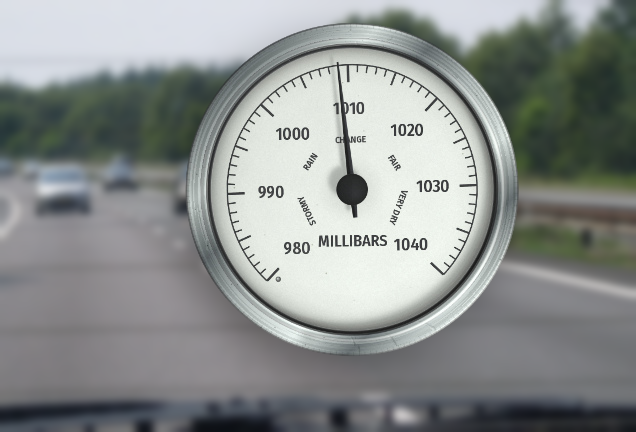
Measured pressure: 1009mbar
